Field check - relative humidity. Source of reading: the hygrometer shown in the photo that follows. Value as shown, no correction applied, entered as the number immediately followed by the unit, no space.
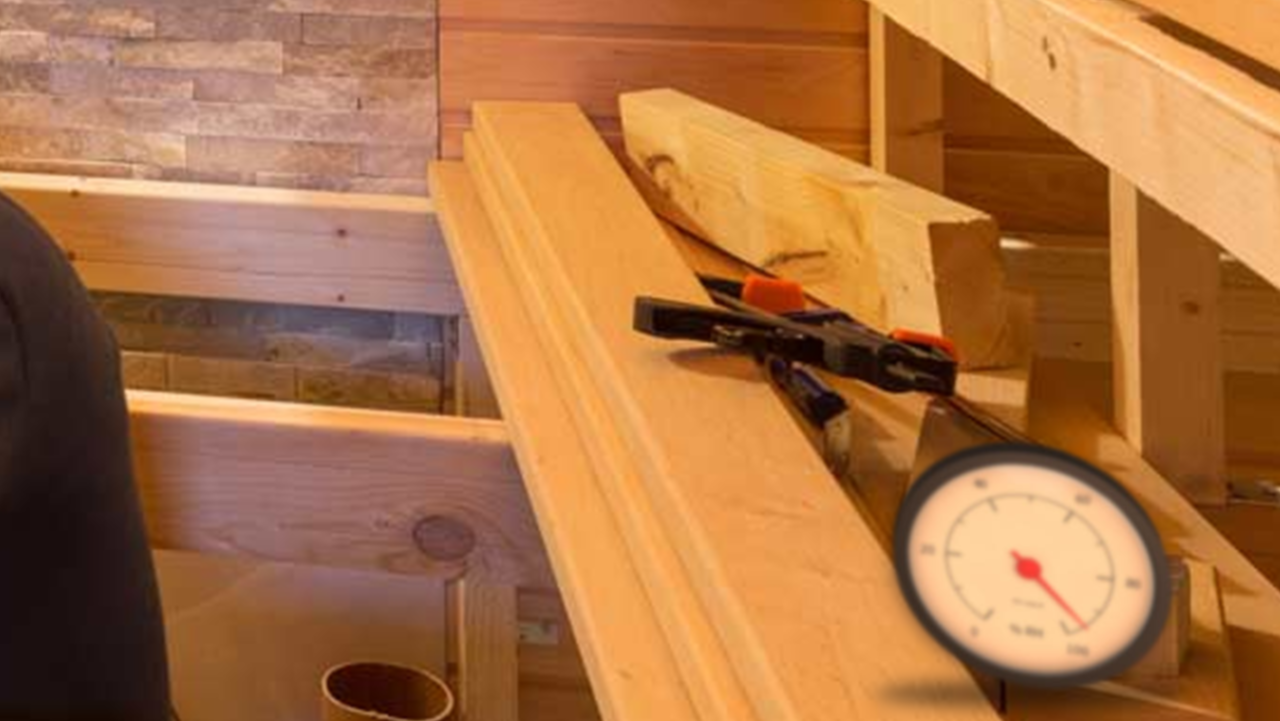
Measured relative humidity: 95%
